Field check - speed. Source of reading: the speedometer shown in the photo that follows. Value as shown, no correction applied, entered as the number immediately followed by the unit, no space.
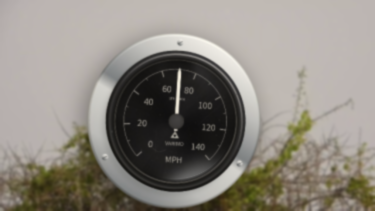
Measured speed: 70mph
